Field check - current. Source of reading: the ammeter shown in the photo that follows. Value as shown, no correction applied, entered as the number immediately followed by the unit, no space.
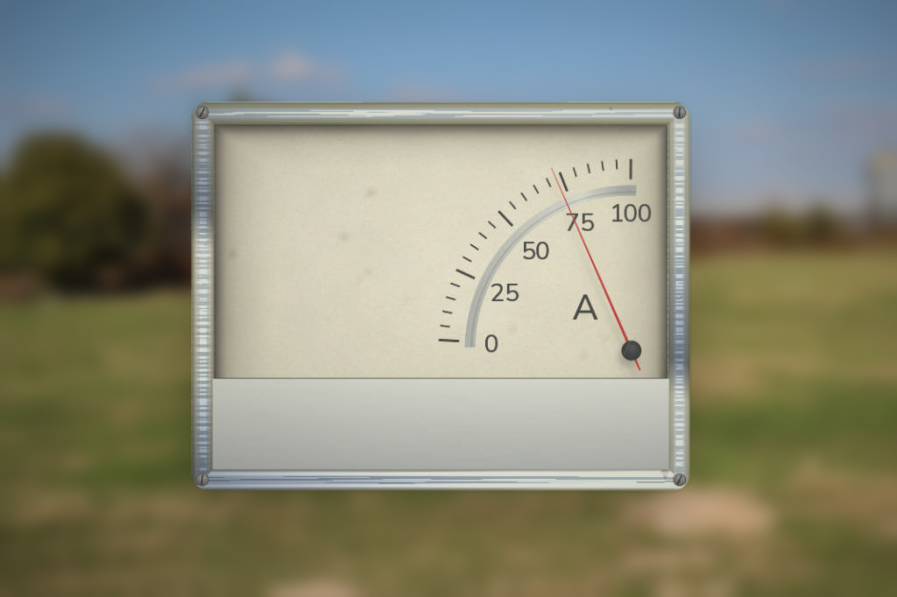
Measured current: 72.5A
